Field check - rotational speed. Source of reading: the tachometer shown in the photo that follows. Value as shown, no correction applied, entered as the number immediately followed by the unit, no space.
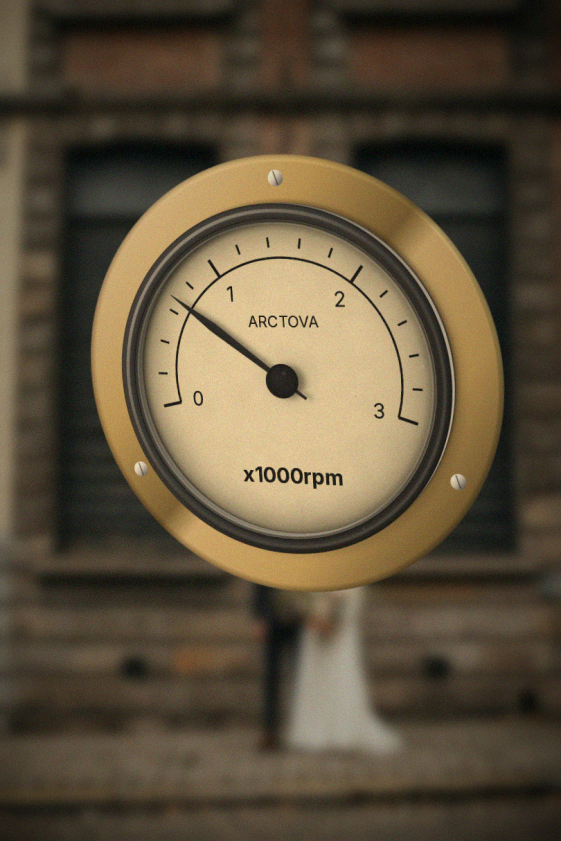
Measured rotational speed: 700rpm
